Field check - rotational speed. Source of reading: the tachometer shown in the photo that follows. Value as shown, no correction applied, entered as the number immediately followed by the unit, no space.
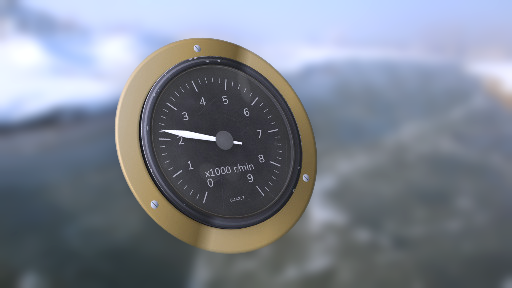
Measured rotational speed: 2200rpm
